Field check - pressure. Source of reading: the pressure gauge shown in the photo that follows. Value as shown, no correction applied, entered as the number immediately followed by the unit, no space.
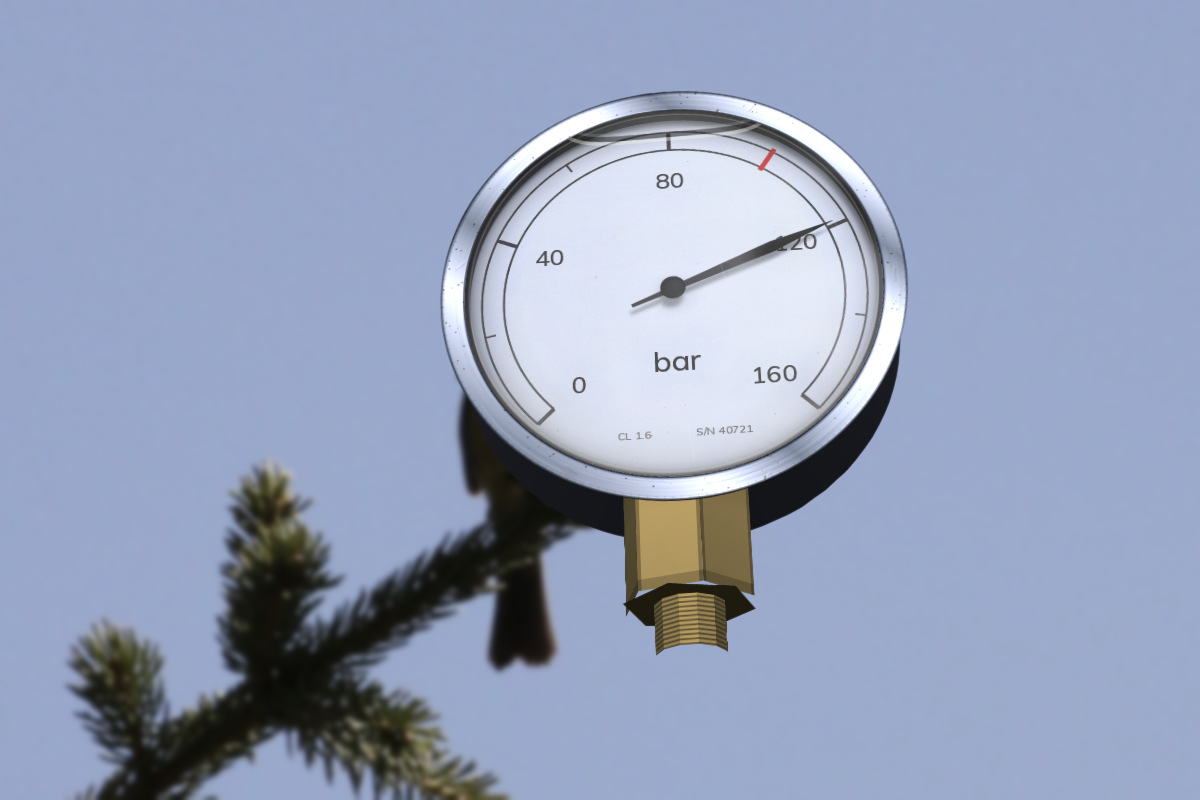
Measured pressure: 120bar
